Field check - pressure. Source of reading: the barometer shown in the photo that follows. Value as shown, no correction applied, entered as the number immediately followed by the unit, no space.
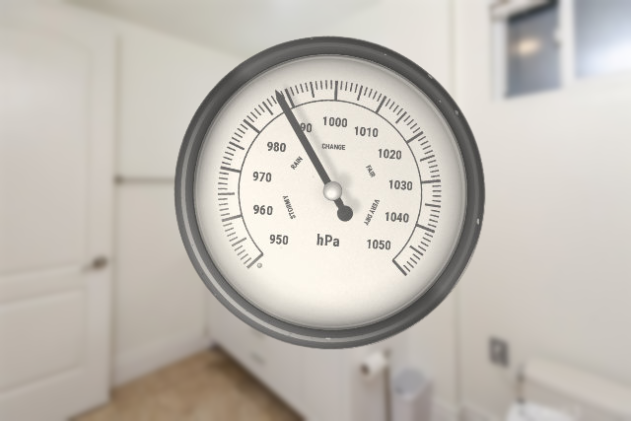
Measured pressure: 988hPa
